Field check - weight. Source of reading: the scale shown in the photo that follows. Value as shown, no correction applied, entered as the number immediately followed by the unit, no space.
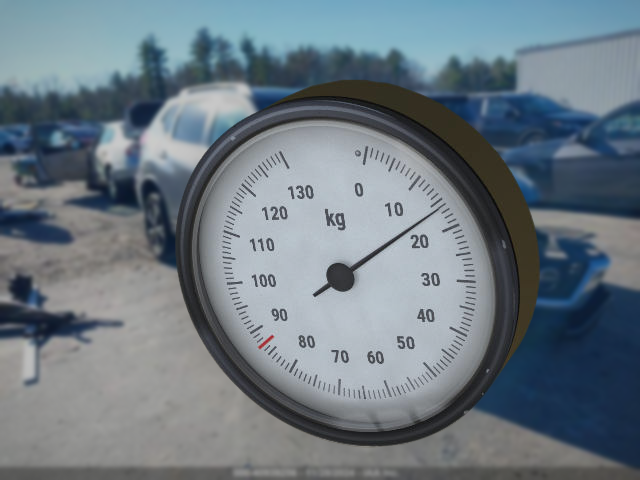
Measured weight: 16kg
